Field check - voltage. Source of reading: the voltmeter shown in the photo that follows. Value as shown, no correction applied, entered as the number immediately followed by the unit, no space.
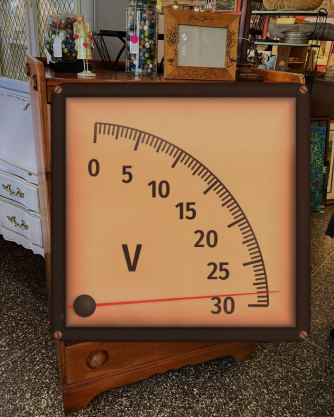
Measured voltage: 28.5V
